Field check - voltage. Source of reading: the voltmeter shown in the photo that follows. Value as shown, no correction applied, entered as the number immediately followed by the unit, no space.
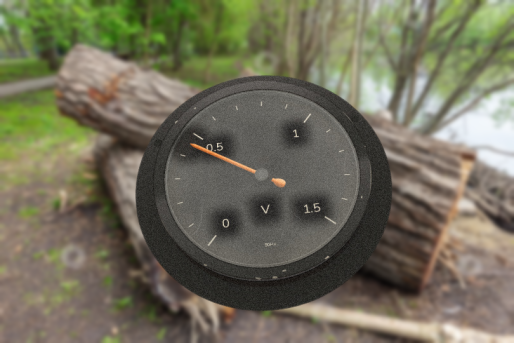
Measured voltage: 0.45V
